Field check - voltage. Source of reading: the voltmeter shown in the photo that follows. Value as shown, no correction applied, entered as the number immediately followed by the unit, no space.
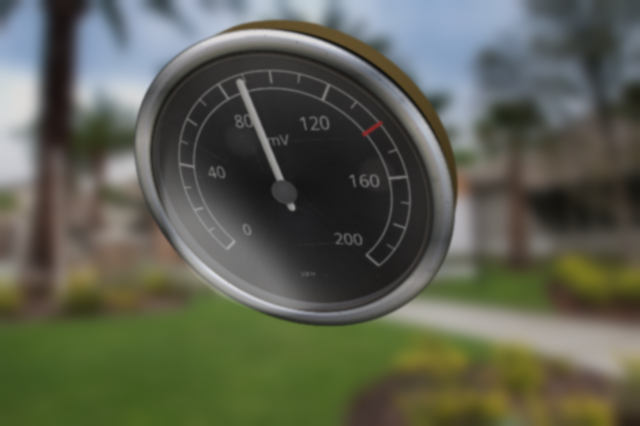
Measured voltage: 90mV
